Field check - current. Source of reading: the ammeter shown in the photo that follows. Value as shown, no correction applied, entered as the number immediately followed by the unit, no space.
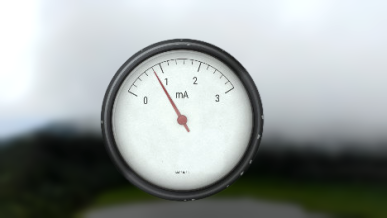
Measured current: 0.8mA
